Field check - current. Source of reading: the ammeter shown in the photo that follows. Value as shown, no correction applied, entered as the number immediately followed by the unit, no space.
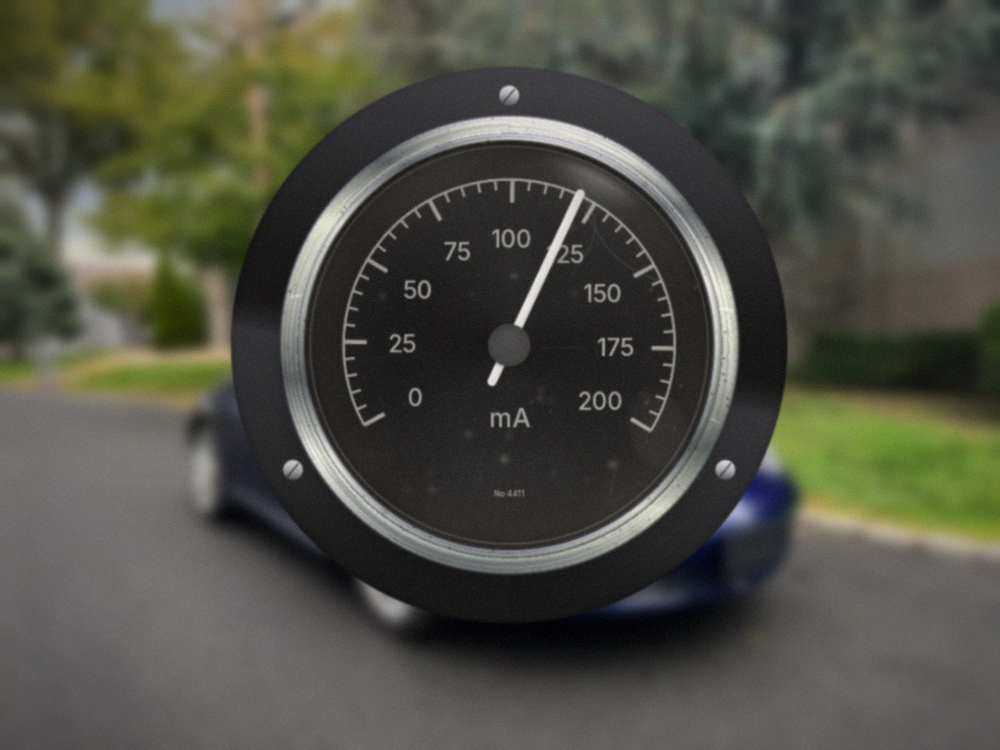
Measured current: 120mA
